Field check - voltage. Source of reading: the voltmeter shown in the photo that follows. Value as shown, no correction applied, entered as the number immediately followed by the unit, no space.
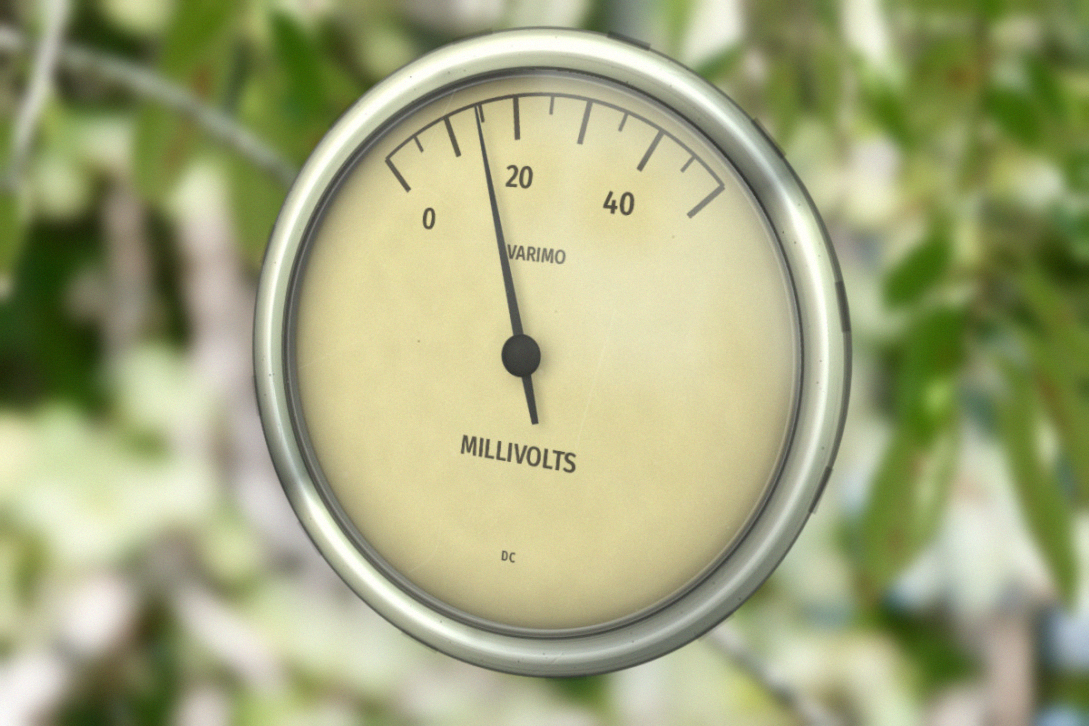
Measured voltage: 15mV
